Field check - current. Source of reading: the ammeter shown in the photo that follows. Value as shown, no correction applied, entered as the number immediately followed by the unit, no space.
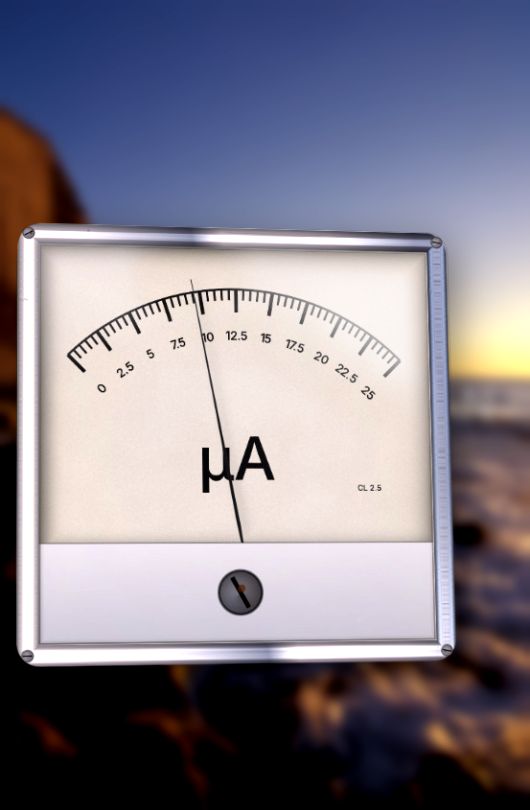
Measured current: 9.5µA
